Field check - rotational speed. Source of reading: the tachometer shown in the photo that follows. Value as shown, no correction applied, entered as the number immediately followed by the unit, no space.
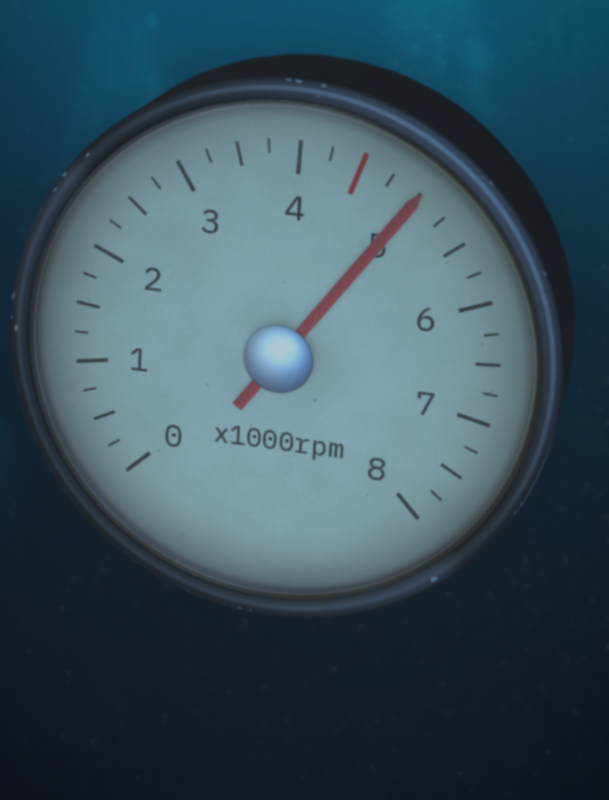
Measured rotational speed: 5000rpm
